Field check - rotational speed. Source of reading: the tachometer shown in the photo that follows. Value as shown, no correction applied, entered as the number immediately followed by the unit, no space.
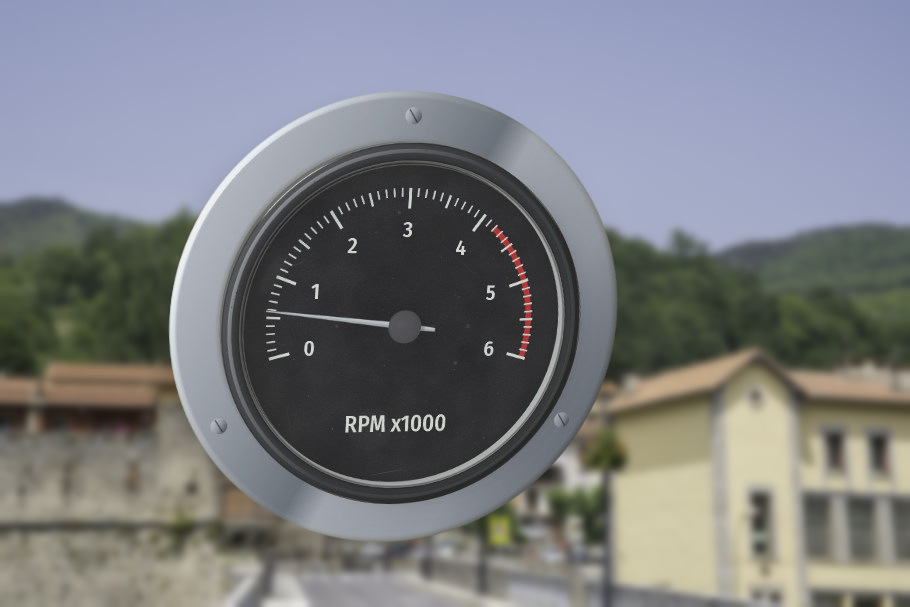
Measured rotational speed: 600rpm
